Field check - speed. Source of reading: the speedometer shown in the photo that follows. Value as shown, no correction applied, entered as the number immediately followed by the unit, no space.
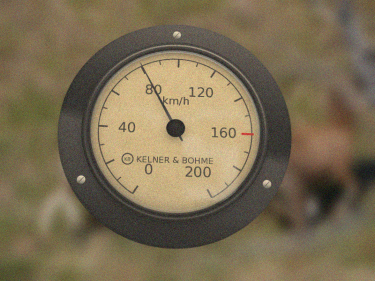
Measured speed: 80km/h
